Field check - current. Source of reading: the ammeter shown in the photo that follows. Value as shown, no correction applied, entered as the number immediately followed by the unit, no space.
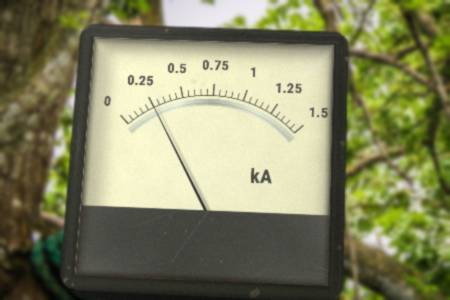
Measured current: 0.25kA
